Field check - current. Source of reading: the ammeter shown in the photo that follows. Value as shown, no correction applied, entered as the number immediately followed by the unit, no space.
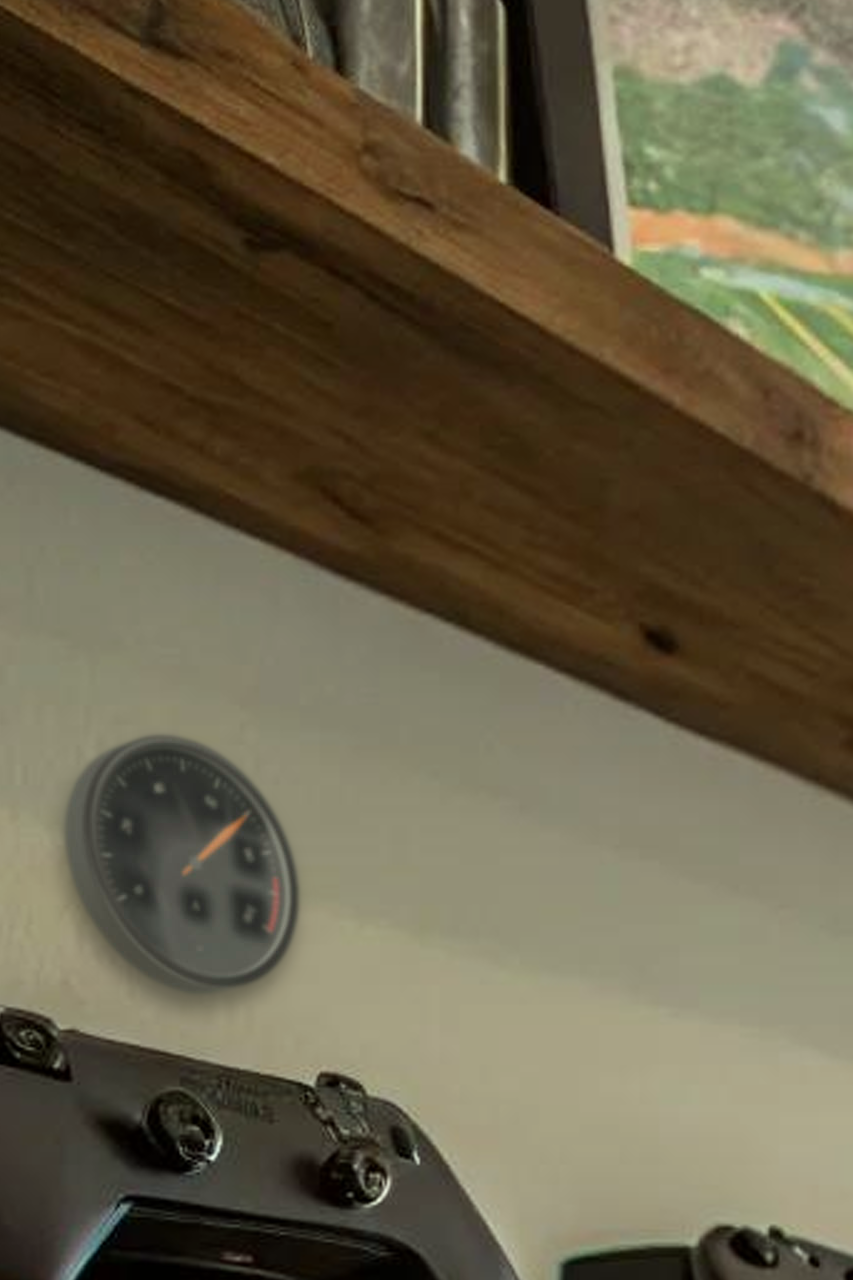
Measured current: 70A
